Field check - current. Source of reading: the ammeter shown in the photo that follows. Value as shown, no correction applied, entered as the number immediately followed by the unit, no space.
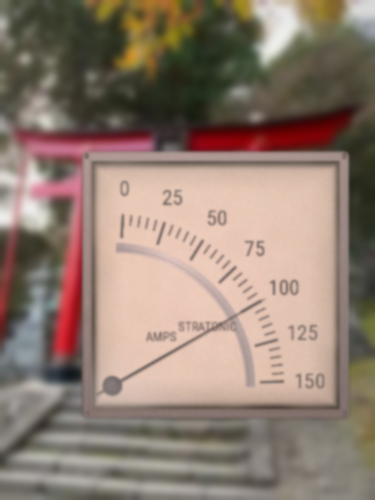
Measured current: 100A
